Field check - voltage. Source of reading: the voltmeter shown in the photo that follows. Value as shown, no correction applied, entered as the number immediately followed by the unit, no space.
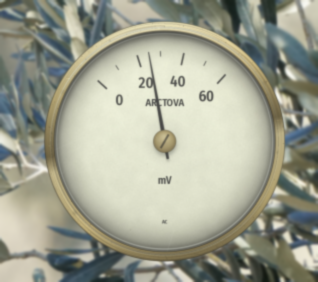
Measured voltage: 25mV
